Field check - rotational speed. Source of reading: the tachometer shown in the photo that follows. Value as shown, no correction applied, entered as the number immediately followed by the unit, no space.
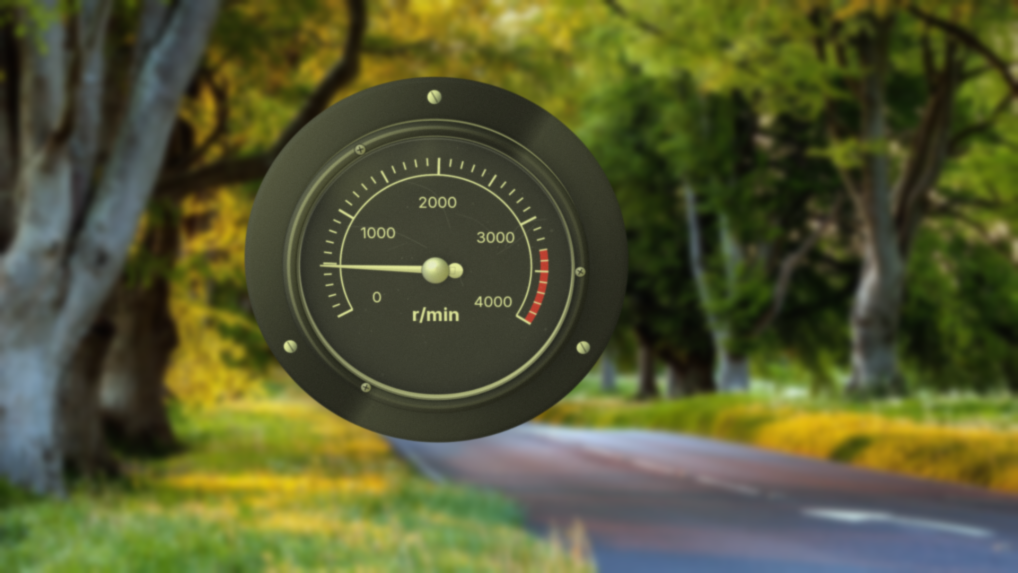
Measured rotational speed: 500rpm
